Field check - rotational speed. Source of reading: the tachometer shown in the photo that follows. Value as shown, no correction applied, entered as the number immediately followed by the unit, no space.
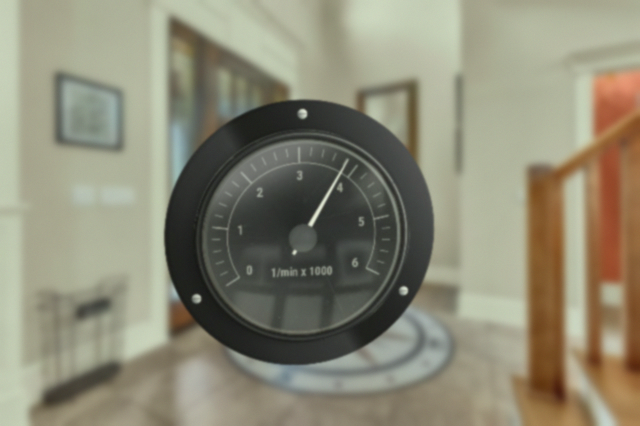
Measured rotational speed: 3800rpm
